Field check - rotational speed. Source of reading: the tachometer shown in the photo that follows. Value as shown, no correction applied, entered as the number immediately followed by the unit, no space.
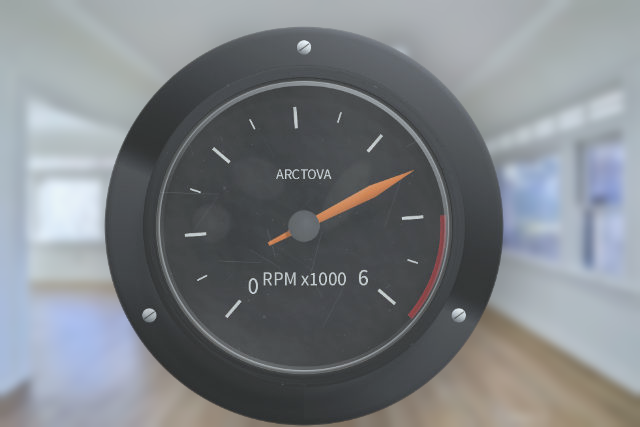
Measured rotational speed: 4500rpm
